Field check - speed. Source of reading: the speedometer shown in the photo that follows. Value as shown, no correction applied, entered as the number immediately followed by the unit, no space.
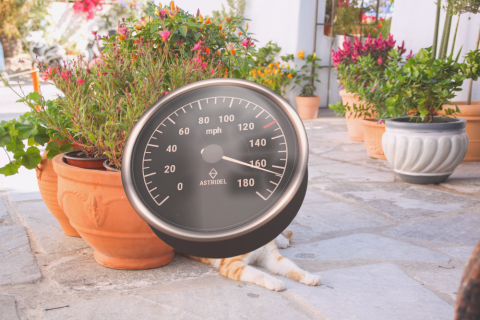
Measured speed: 165mph
